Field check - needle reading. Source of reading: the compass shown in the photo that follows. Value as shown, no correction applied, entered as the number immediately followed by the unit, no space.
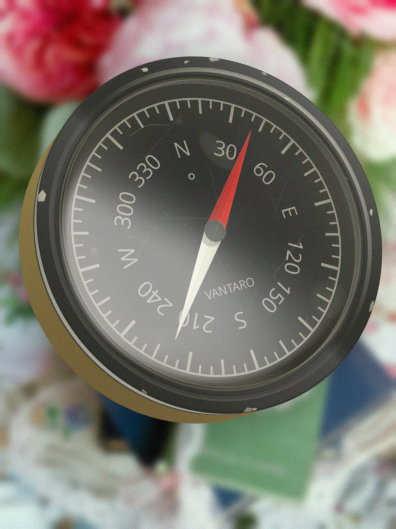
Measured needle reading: 40°
